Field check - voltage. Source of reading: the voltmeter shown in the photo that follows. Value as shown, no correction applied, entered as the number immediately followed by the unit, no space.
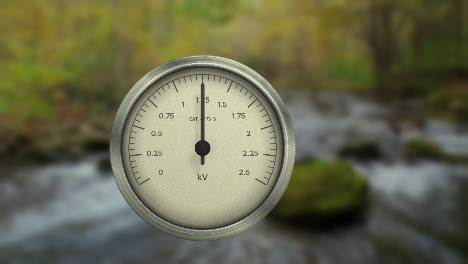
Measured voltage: 1.25kV
